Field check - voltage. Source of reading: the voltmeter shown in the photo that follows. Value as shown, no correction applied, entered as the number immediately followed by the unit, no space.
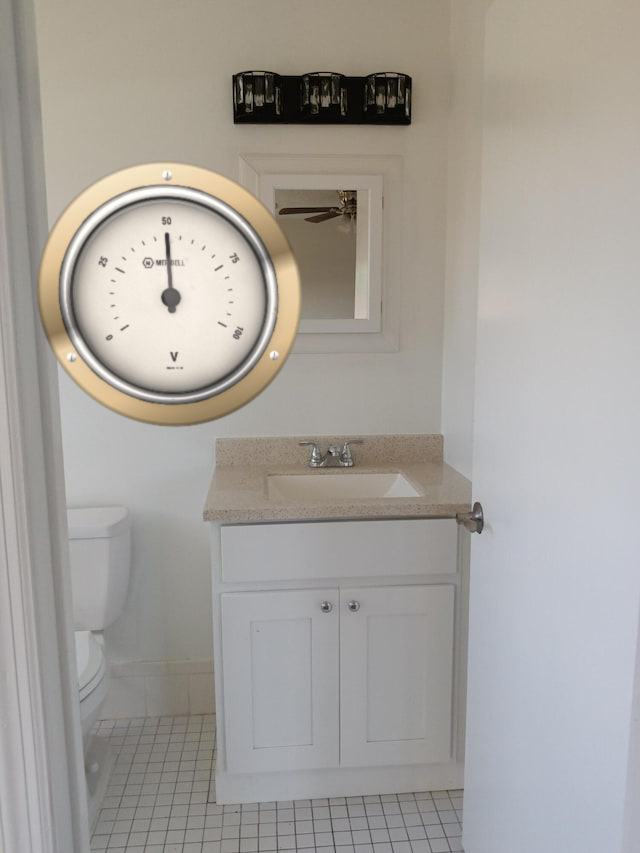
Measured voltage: 50V
